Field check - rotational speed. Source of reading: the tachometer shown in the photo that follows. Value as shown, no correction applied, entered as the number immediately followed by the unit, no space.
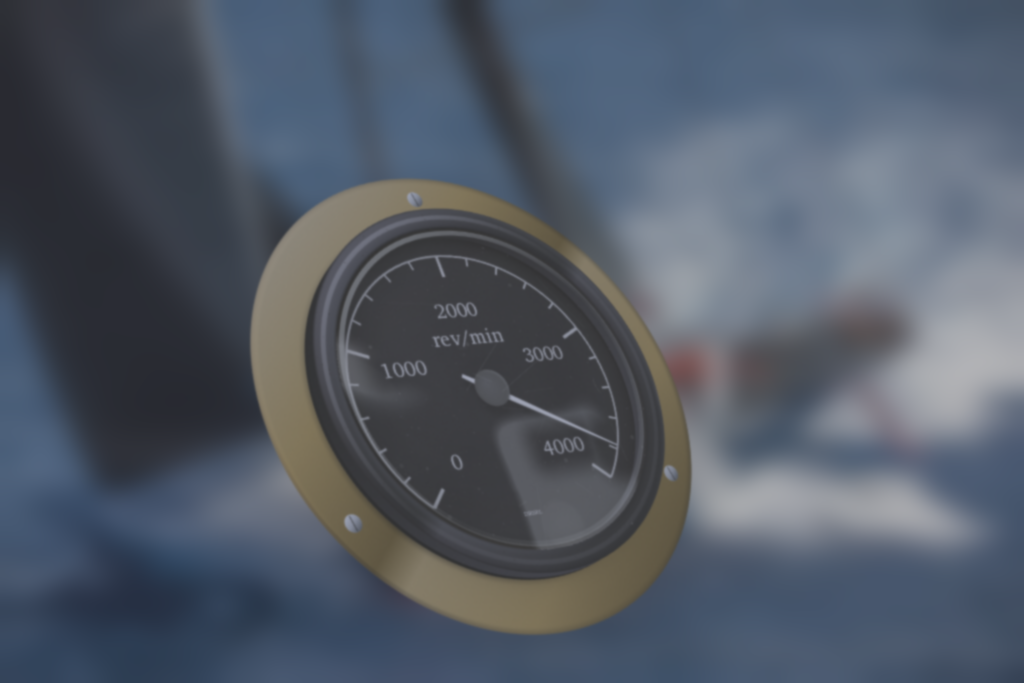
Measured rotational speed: 3800rpm
